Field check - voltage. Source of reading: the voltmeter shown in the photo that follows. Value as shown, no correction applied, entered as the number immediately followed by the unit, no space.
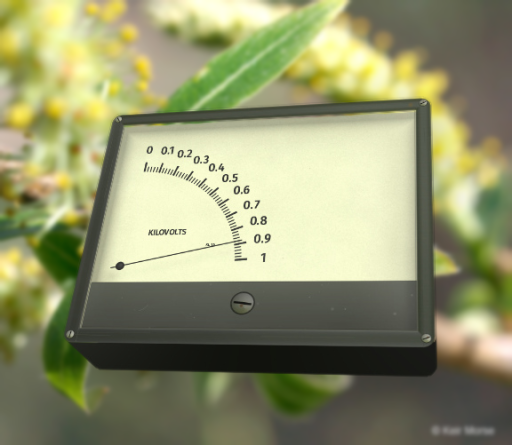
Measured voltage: 0.9kV
